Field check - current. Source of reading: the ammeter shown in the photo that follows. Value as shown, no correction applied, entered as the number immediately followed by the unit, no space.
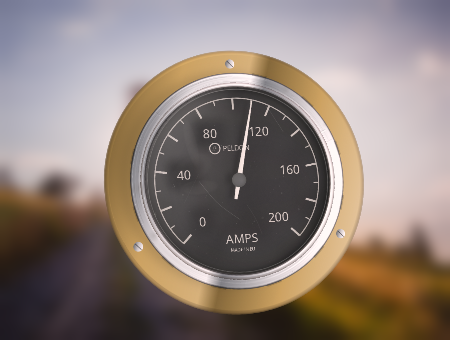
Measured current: 110A
